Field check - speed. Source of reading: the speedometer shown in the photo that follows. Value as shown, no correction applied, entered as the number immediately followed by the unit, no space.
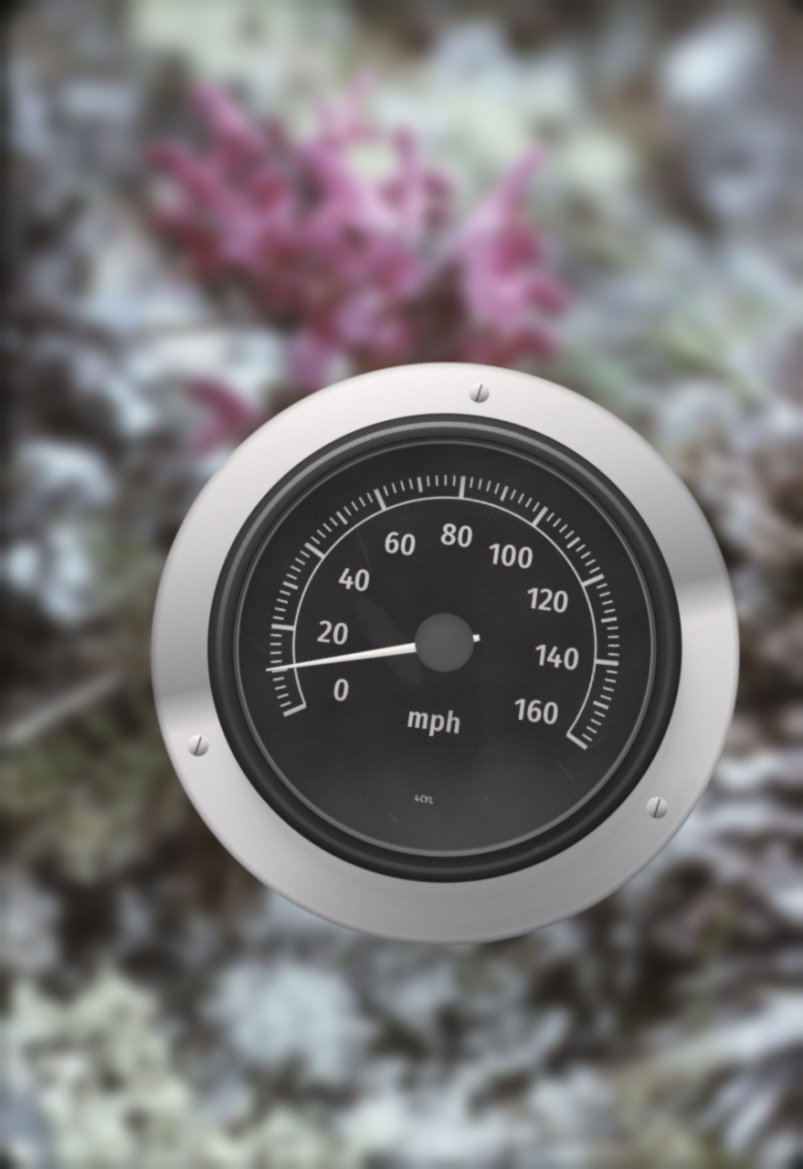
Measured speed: 10mph
